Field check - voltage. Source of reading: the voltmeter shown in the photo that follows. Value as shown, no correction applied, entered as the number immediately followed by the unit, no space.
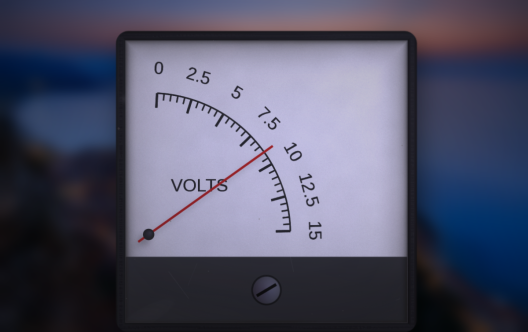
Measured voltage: 9V
